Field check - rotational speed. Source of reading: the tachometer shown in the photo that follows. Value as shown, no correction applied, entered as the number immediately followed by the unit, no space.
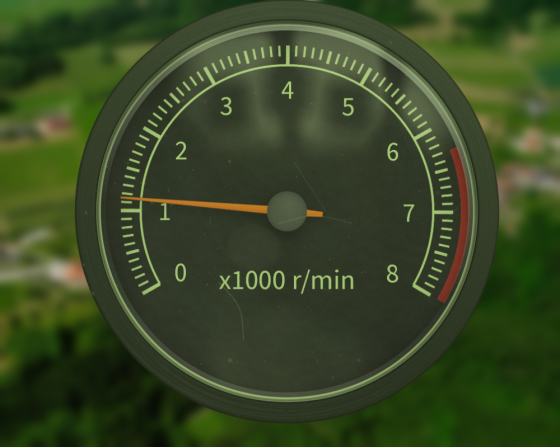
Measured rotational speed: 1150rpm
